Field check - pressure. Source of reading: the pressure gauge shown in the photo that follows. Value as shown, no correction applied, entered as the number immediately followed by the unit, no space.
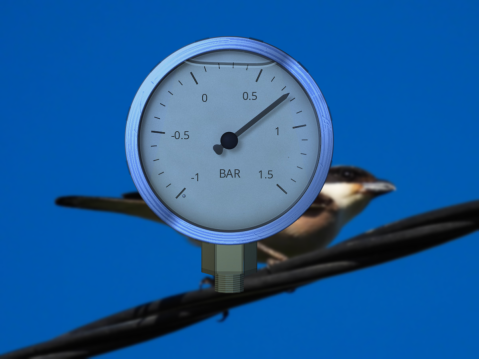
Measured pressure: 0.75bar
